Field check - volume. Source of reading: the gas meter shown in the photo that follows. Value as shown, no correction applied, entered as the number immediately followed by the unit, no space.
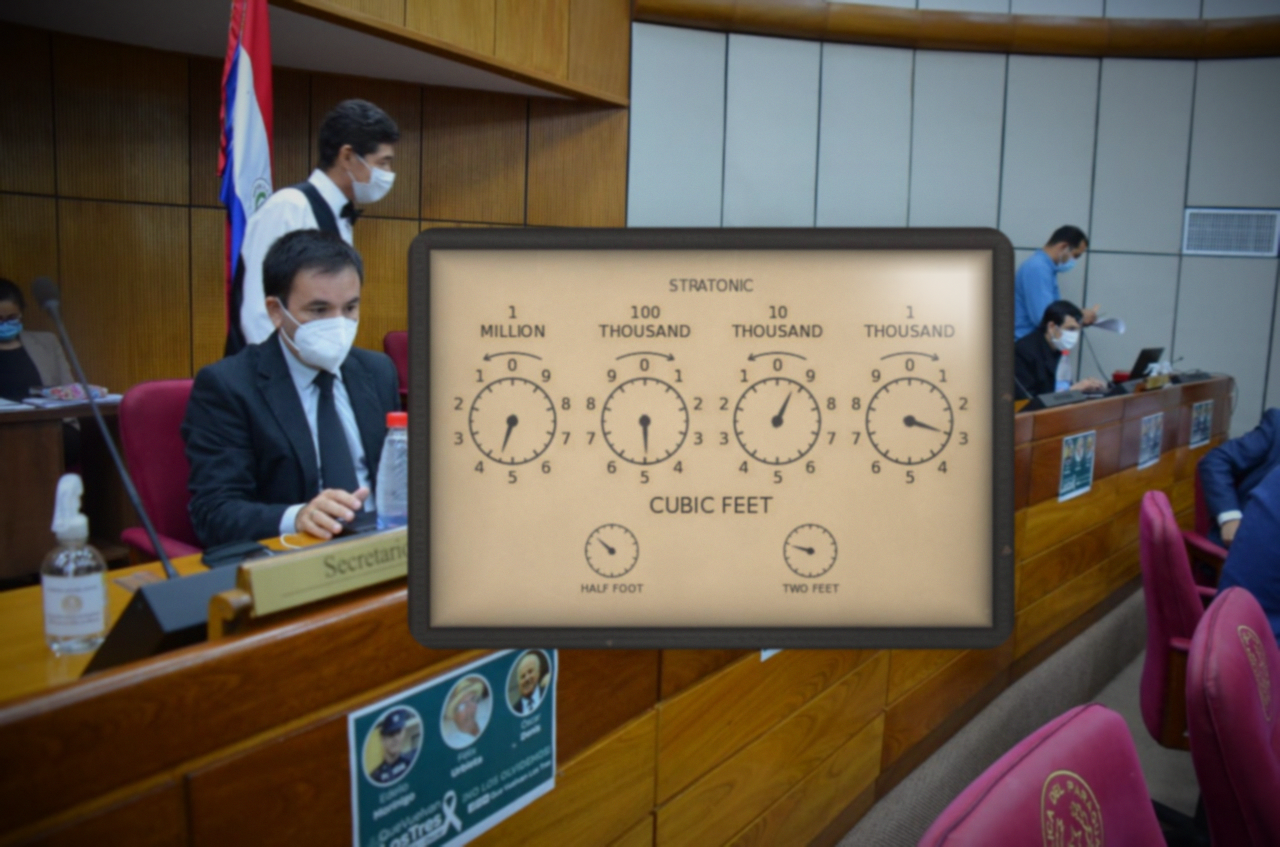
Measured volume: 449300ft³
